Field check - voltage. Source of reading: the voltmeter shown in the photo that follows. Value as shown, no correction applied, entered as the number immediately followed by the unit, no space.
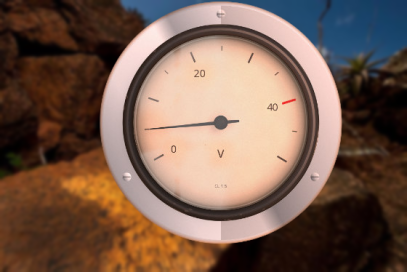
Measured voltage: 5V
